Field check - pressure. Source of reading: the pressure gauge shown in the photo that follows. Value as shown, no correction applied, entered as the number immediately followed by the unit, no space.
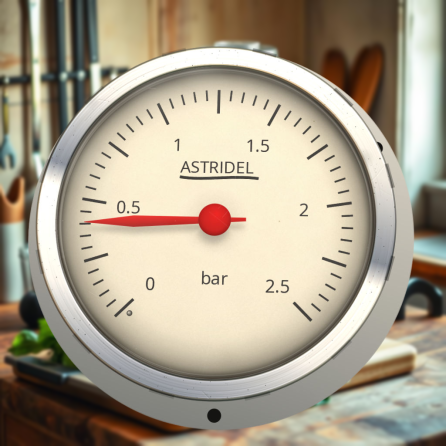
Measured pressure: 0.4bar
